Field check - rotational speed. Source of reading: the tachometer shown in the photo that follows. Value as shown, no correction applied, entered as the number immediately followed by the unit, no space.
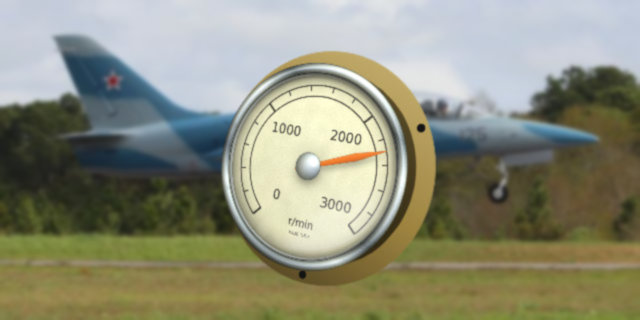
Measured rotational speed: 2300rpm
